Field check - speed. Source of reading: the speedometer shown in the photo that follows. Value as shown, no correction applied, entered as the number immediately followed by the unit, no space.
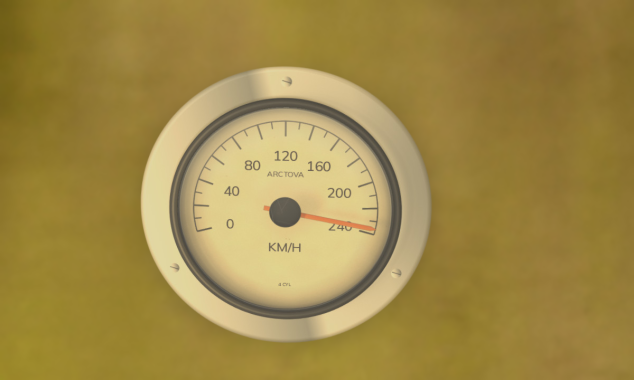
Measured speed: 235km/h
